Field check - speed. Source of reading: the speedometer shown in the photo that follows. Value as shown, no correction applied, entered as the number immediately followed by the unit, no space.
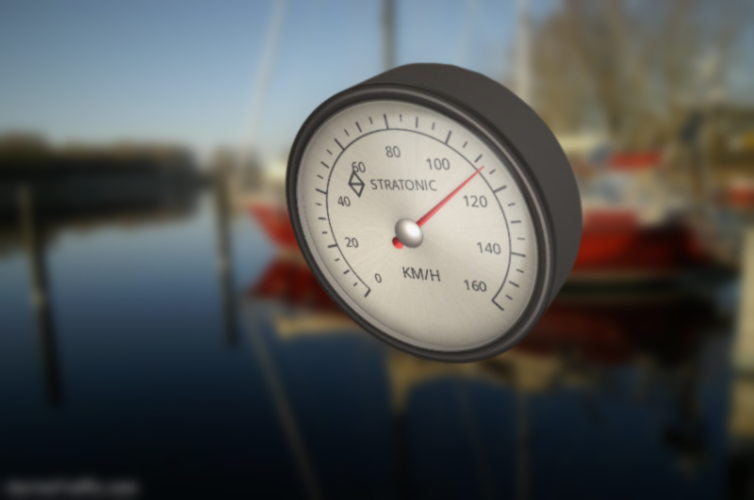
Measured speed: 112.5km/h
